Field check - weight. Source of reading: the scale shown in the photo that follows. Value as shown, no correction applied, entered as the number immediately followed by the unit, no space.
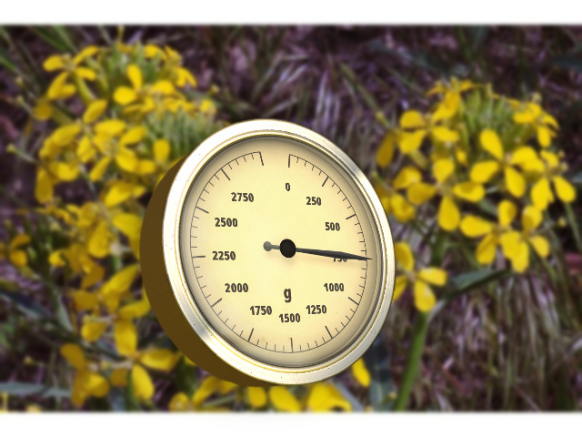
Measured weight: 750g
